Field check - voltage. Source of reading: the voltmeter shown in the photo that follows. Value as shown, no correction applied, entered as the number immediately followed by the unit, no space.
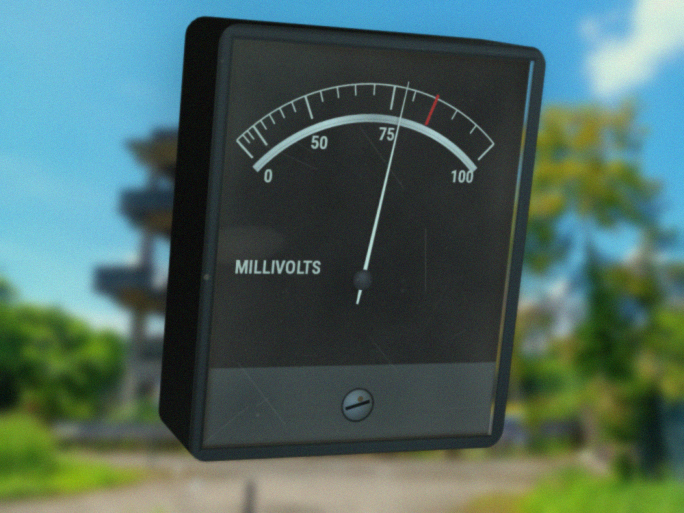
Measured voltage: 77.5mV
